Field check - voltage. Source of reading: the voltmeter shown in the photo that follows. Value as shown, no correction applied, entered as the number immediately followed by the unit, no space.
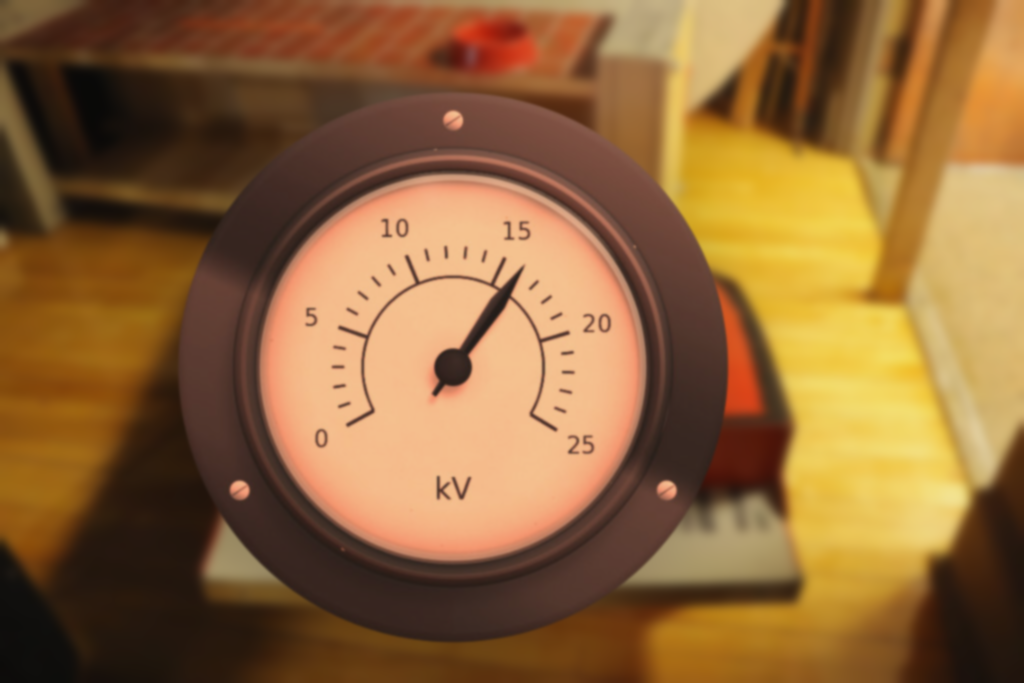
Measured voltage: 16kV
